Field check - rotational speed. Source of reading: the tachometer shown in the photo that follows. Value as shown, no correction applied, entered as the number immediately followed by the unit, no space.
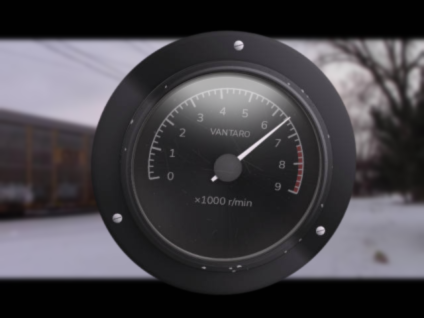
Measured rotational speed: 6400rpm
